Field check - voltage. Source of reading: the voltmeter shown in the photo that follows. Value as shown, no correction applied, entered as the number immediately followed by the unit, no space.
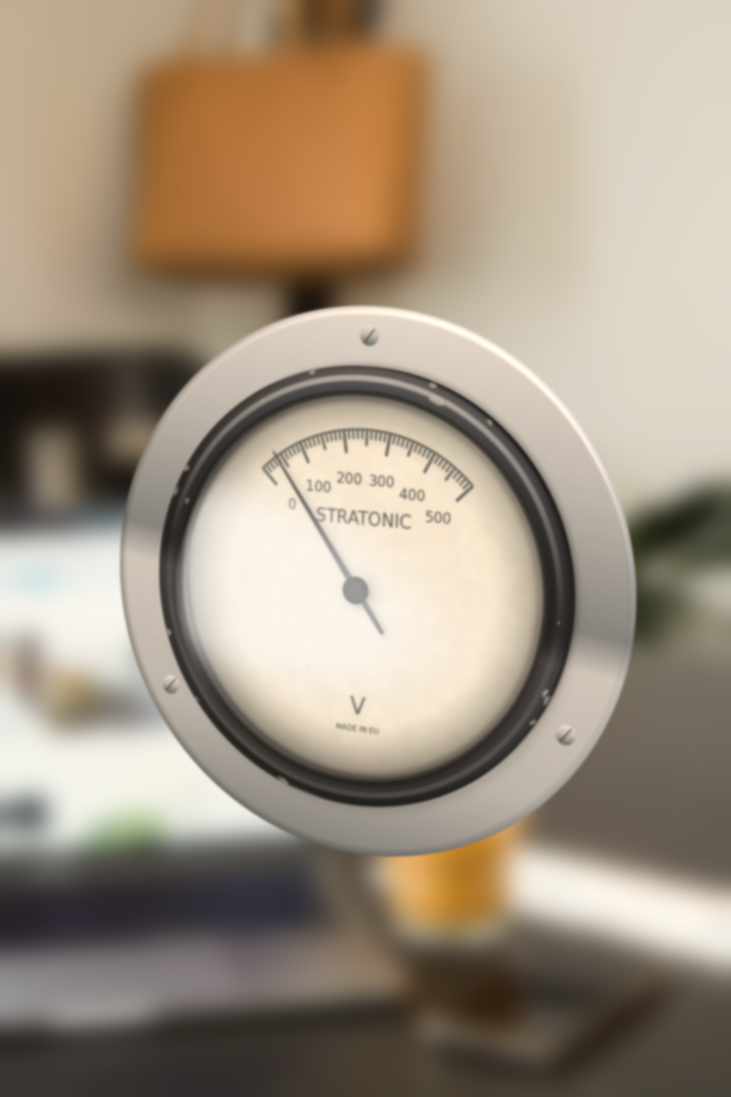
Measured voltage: 50V
